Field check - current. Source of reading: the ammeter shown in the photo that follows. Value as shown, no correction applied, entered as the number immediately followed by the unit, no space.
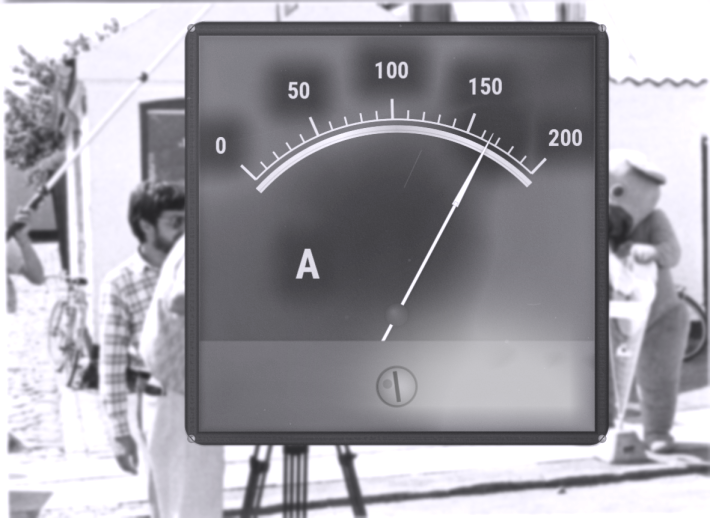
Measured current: 165A
